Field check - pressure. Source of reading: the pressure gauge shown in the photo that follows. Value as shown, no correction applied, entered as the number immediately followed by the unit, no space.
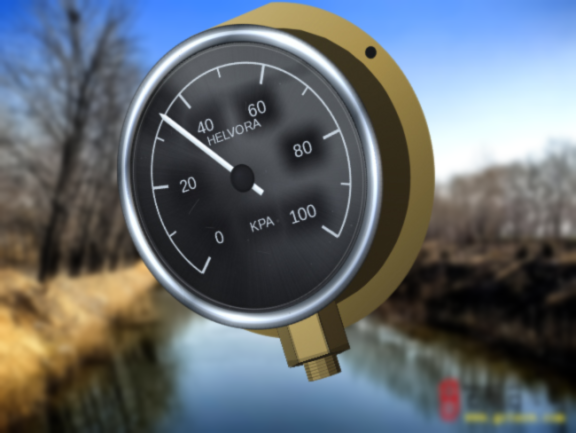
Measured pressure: 35kPa
